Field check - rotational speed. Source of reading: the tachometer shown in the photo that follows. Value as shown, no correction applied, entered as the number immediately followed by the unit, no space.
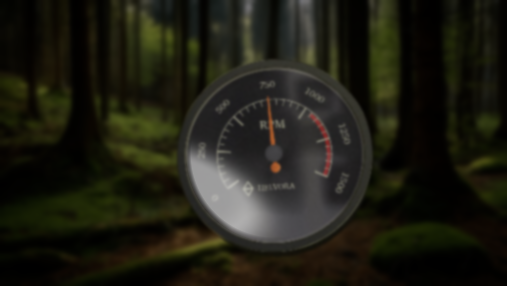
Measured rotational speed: 750rpm
